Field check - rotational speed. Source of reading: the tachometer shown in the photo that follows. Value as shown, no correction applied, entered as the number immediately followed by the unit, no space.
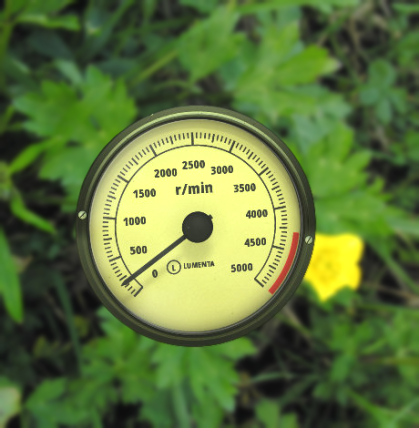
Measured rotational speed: 200rpm
